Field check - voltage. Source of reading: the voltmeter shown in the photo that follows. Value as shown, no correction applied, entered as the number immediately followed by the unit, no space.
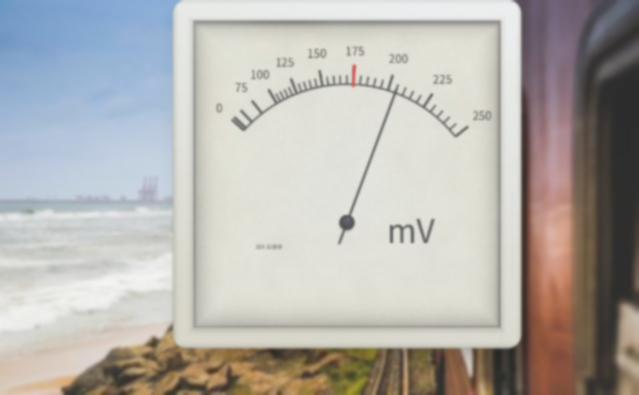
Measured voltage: 205mV
